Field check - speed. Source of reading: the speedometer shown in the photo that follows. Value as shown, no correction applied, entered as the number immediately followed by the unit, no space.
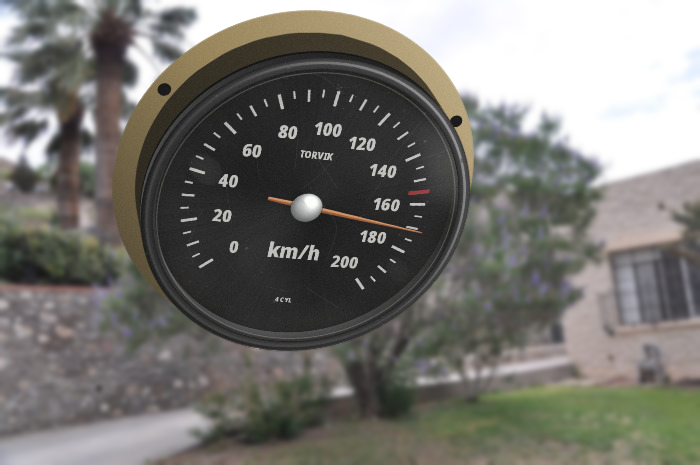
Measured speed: 170km/h
